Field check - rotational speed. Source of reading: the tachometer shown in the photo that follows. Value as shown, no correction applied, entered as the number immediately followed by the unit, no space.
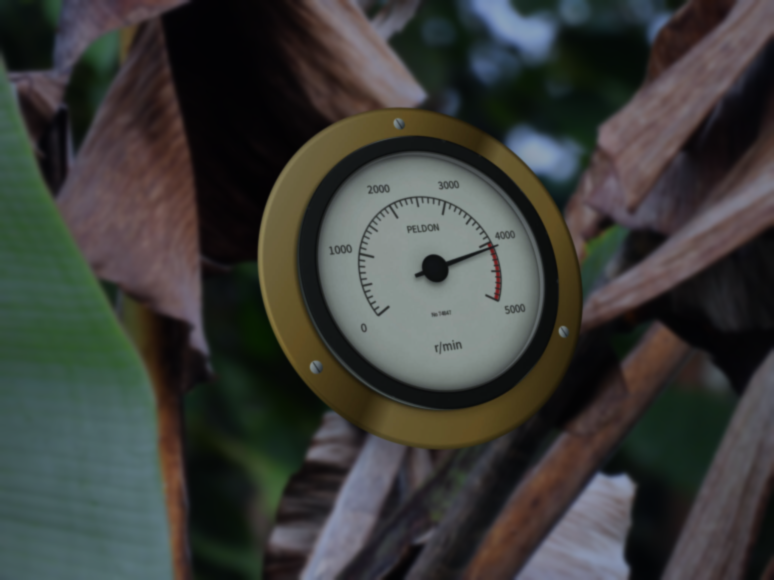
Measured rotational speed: 4100rpm
